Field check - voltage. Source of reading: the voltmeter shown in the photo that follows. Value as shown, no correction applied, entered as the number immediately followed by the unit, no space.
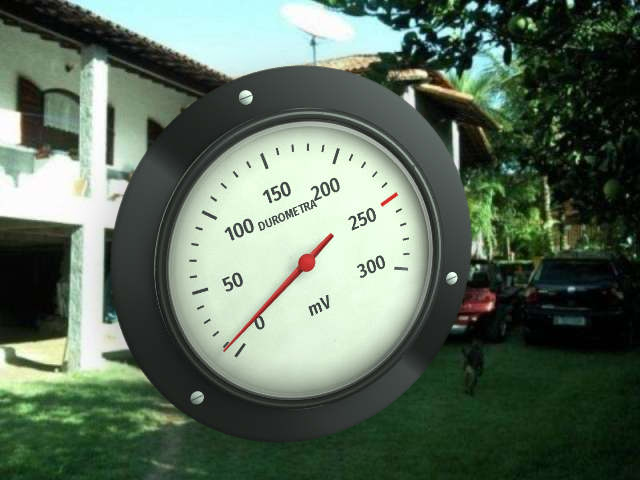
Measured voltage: 10mV
